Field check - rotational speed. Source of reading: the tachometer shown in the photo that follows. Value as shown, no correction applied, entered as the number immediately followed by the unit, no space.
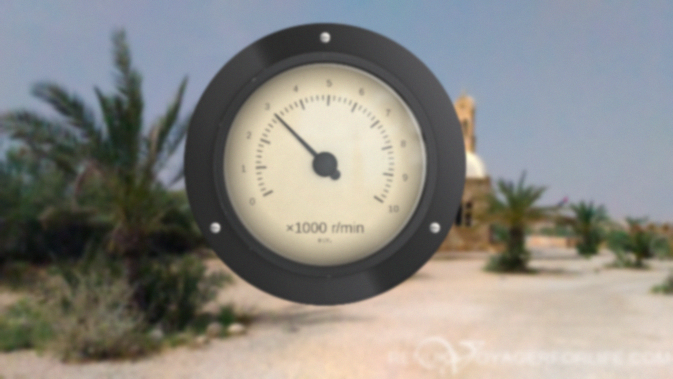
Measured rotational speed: 3000rpm
